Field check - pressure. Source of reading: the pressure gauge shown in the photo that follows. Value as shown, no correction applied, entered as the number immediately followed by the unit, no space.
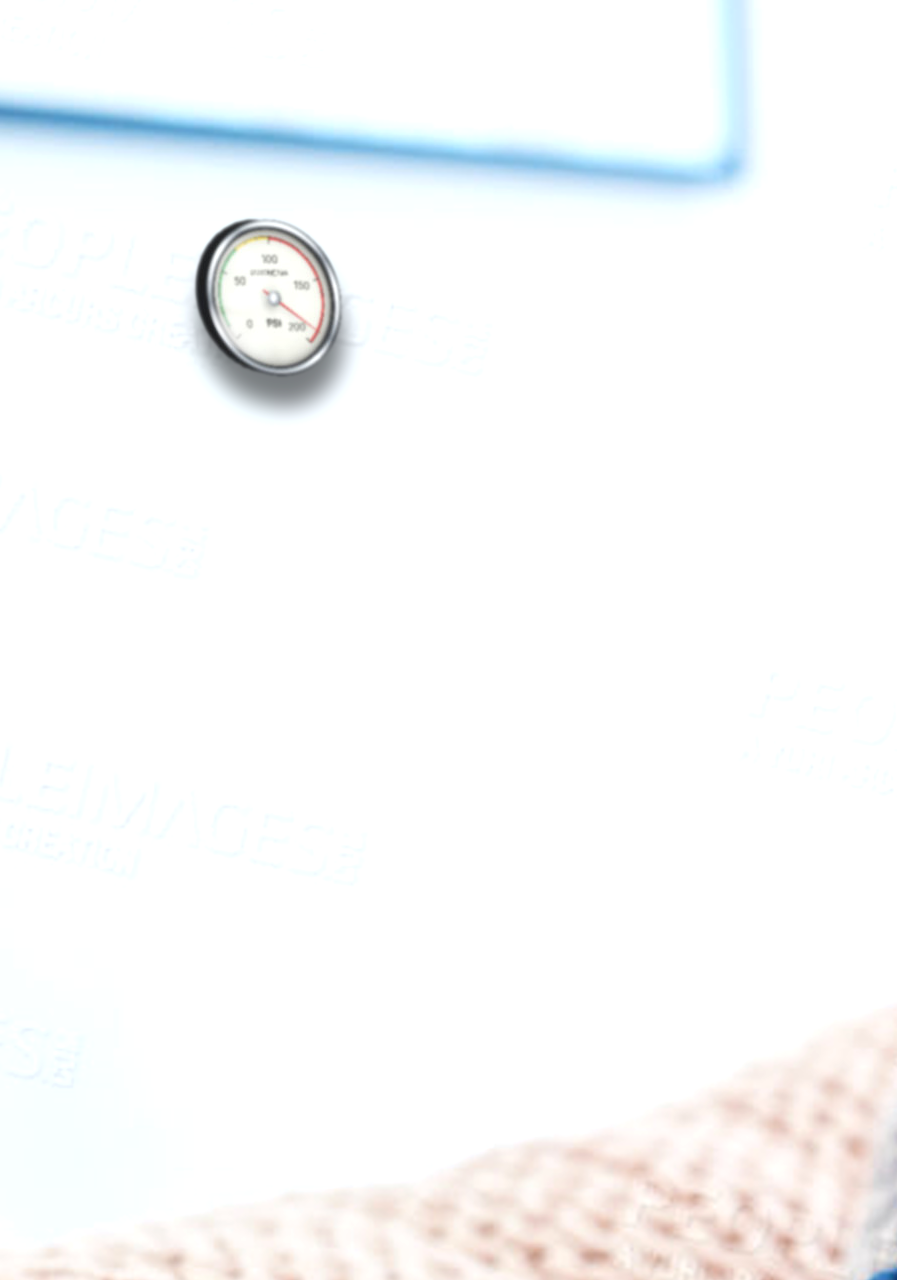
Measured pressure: 190psi
